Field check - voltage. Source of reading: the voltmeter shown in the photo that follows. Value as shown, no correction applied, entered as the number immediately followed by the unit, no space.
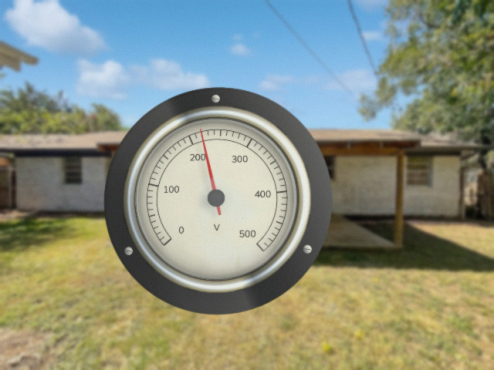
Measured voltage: 220V
